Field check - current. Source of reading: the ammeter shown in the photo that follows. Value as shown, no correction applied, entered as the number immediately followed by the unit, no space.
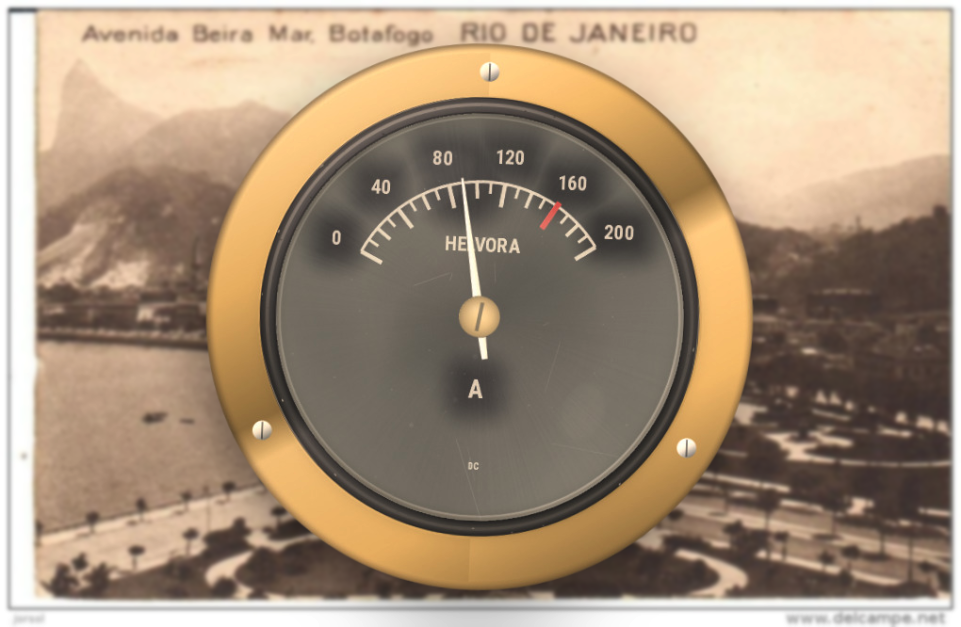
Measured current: 90A
